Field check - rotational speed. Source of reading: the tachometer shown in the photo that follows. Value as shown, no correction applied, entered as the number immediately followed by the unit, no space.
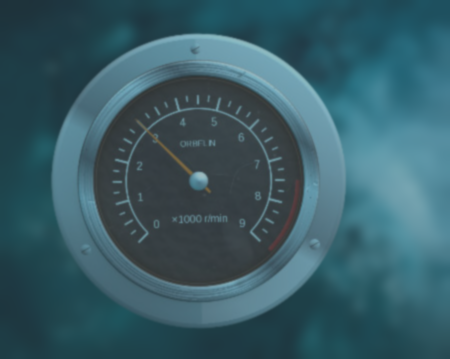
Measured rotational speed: 3000rpm
